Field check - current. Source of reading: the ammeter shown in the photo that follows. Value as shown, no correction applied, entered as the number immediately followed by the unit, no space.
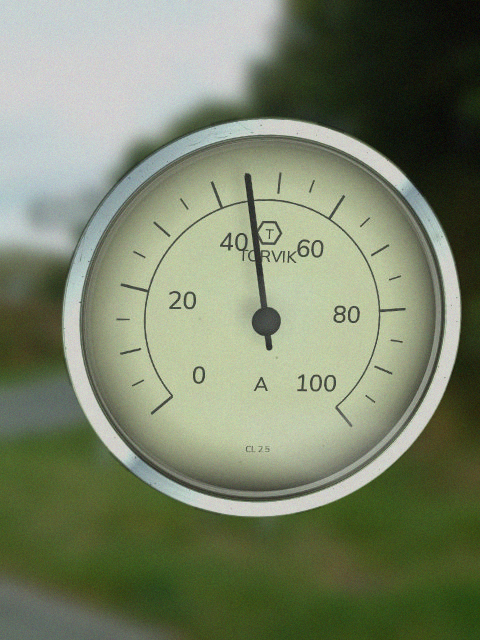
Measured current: 45A
